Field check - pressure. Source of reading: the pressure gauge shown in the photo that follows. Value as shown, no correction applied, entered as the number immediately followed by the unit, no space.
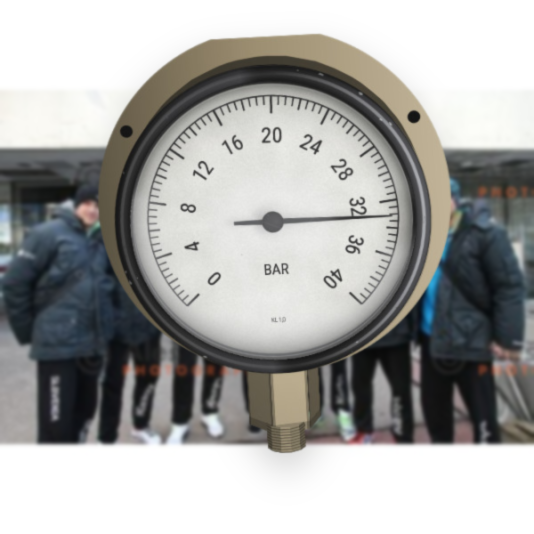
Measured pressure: 33bar
